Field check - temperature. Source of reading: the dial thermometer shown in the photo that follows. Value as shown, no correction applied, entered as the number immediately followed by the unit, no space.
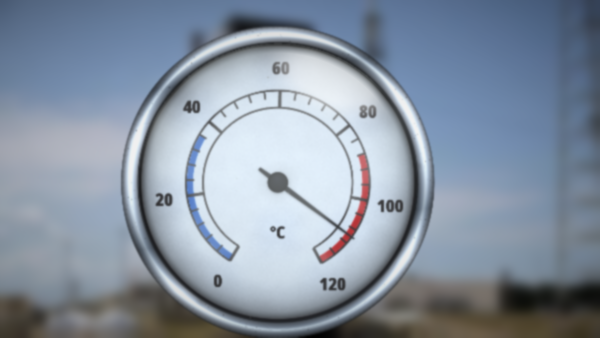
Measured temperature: 110°C
